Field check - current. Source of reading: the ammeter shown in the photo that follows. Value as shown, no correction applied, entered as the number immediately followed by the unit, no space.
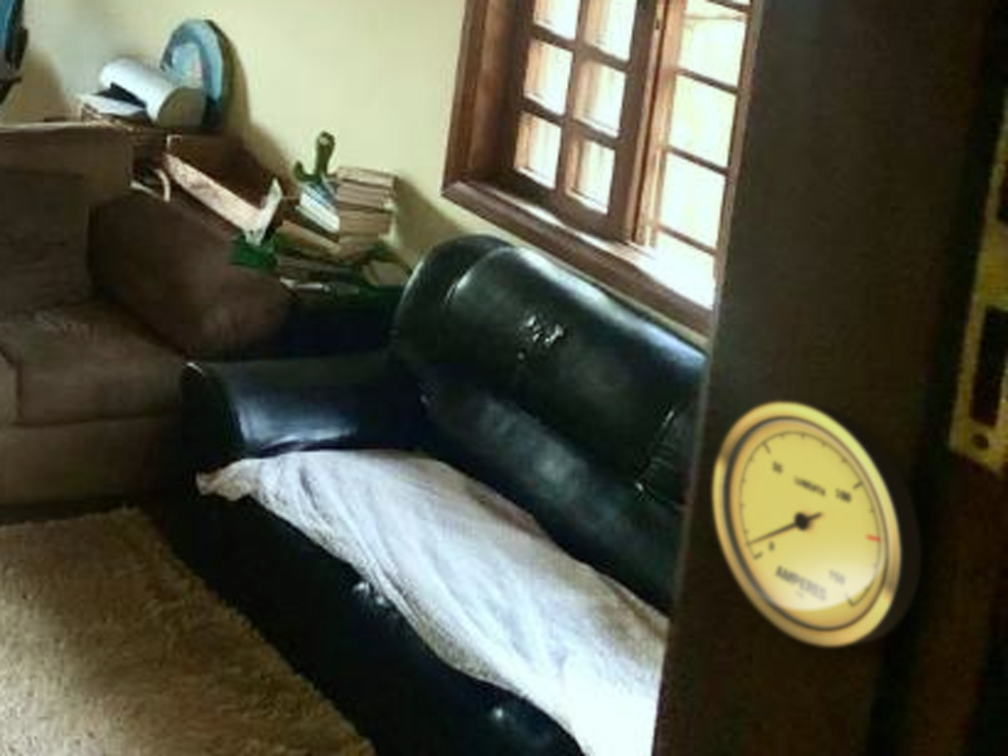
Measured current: 5A
